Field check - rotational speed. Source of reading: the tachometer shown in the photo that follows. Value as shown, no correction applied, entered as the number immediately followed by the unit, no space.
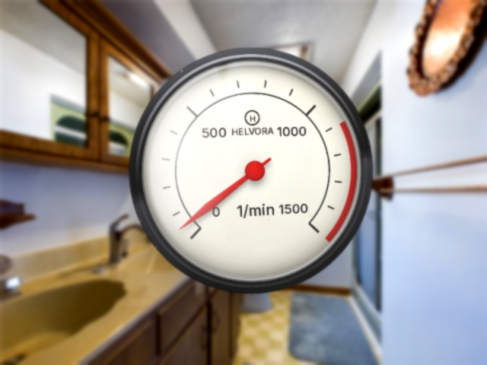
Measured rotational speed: 50rpm
